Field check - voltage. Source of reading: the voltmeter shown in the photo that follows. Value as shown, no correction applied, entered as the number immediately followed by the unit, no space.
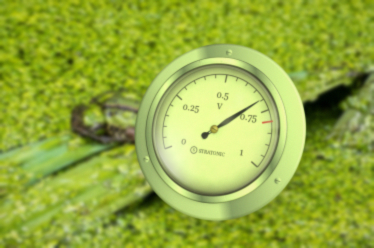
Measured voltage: 0.7V
